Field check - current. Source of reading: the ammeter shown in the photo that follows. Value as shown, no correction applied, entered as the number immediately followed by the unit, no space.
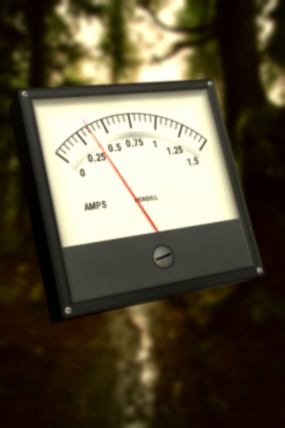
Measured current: 0.35A
